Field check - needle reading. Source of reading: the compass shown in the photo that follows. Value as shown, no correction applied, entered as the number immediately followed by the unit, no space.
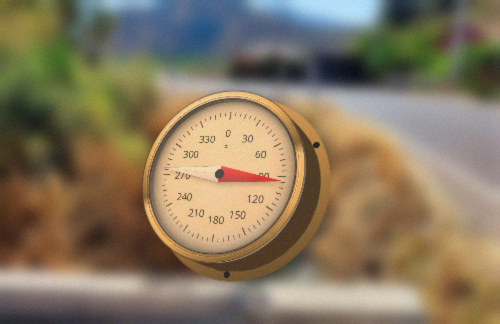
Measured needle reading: 95°
